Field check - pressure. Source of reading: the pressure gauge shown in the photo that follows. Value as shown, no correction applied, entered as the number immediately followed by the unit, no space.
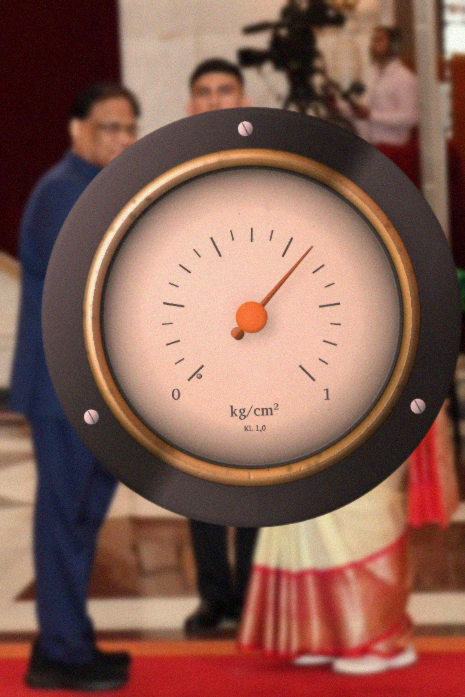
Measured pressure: 0.65kg/cm²
